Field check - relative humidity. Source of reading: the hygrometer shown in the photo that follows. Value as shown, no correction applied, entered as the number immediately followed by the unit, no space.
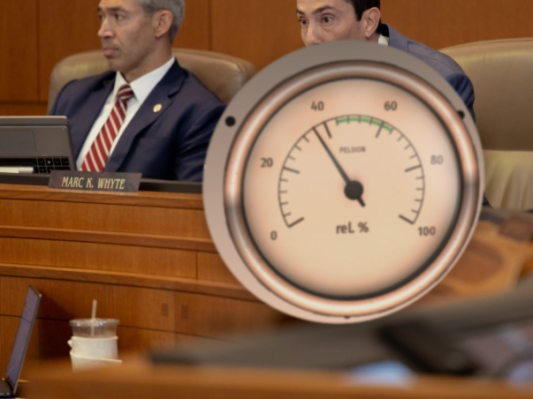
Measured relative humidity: 36%
